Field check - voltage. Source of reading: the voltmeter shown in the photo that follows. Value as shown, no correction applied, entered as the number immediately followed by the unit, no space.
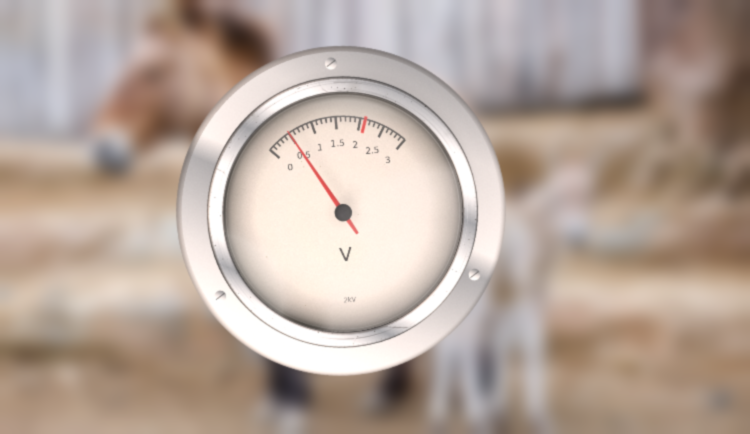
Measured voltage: 0.5V
